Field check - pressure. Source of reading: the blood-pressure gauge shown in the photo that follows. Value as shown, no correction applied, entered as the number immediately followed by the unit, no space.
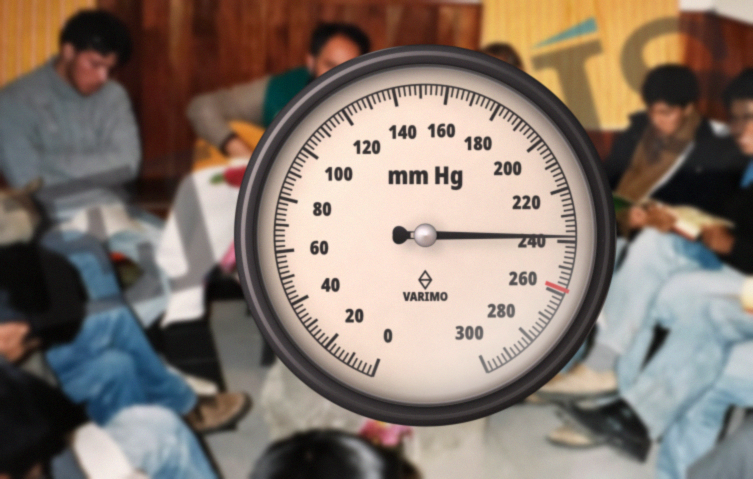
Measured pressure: 238mmHg
